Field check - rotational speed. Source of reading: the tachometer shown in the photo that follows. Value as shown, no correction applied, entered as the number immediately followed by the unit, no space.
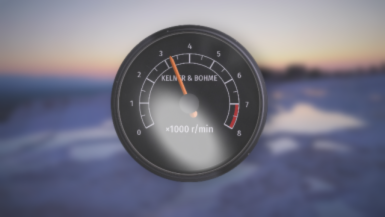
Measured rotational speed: 3250rpm
